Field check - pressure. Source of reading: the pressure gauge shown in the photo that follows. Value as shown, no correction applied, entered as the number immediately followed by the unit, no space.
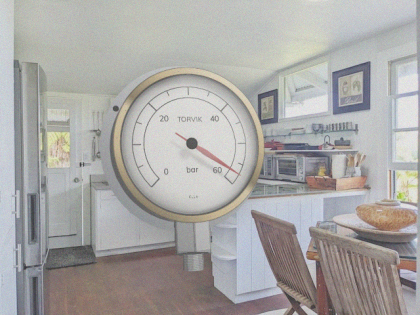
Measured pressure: 57.5bar
